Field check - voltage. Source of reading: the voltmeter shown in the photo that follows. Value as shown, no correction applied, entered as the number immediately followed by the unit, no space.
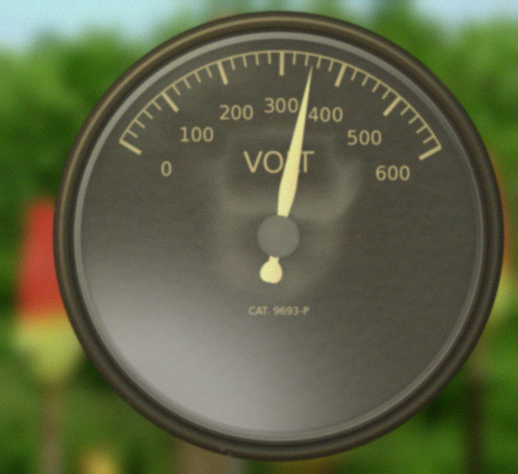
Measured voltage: 350V
